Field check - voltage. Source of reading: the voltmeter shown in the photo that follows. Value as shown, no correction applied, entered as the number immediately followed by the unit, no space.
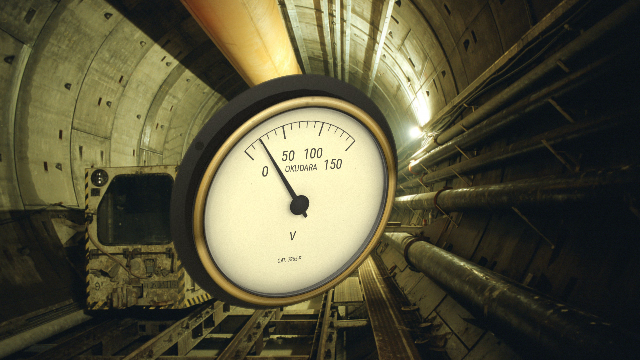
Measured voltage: 20V
